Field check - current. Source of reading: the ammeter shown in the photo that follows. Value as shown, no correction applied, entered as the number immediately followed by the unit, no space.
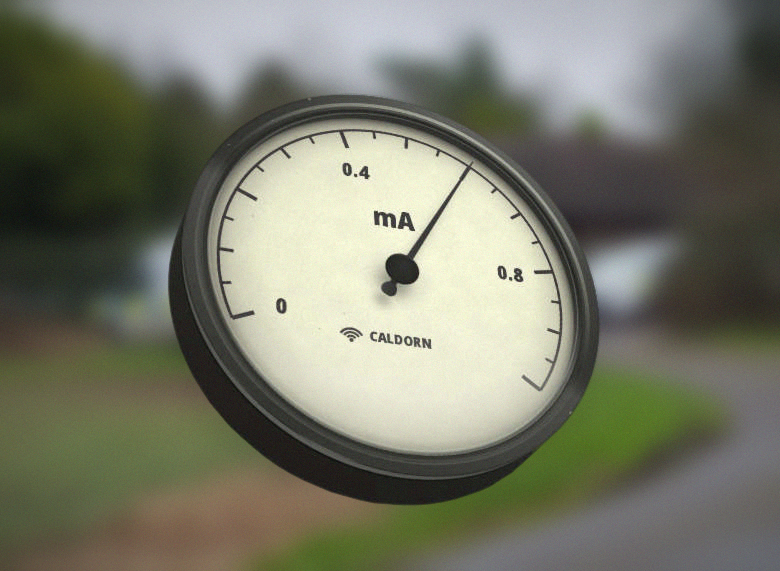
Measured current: 0.6mA
